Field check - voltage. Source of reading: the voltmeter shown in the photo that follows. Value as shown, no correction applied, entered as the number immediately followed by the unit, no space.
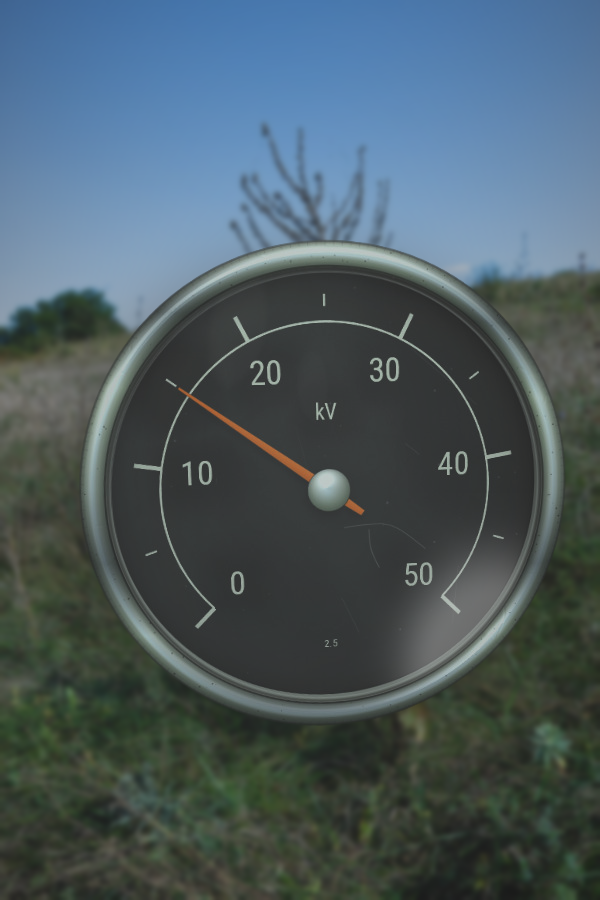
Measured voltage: 15kV
